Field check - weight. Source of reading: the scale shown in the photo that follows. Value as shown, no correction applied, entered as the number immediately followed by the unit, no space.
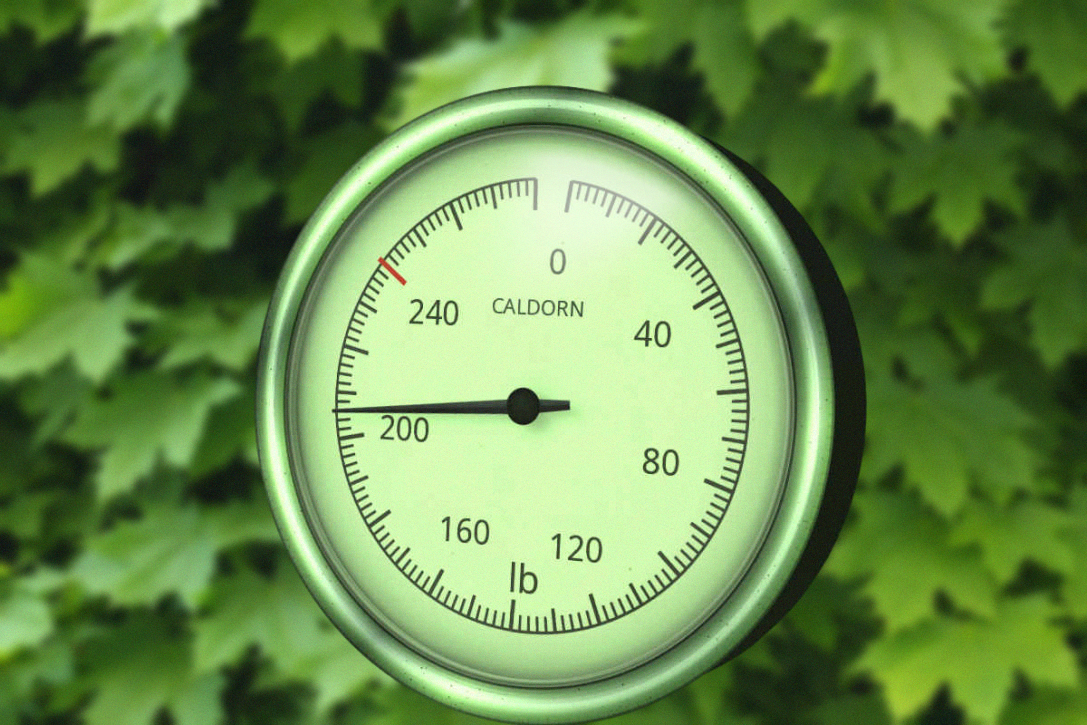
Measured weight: 206lb
